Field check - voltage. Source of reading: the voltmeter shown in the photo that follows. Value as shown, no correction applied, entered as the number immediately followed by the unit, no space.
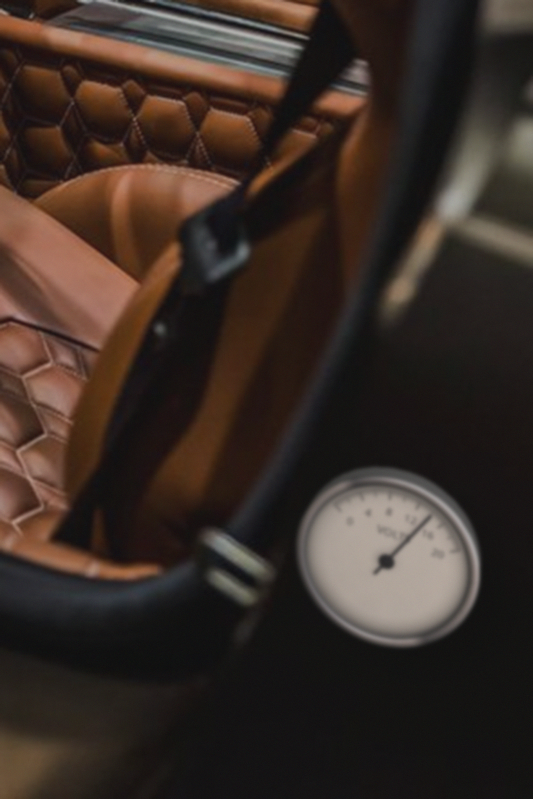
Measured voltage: 14V
